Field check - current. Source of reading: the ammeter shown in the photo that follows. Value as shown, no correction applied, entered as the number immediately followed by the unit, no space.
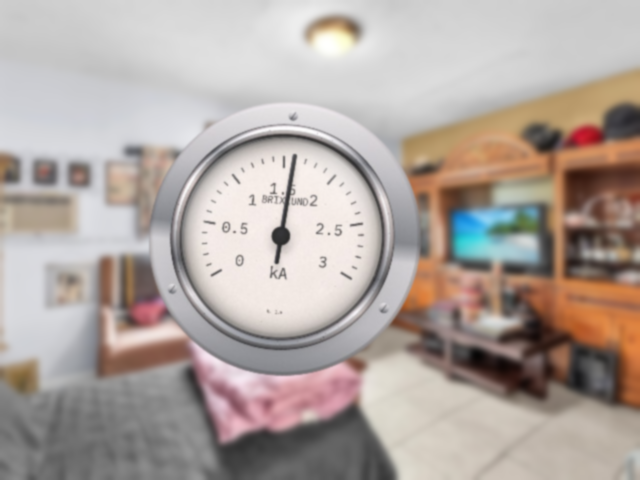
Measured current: 1.6kA
